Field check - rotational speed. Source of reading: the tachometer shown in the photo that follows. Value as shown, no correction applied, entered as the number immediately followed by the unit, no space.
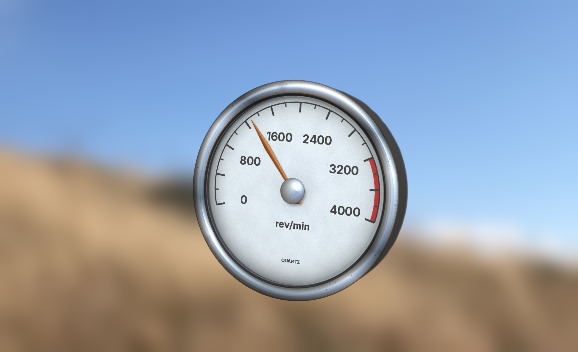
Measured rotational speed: 1300rpm
